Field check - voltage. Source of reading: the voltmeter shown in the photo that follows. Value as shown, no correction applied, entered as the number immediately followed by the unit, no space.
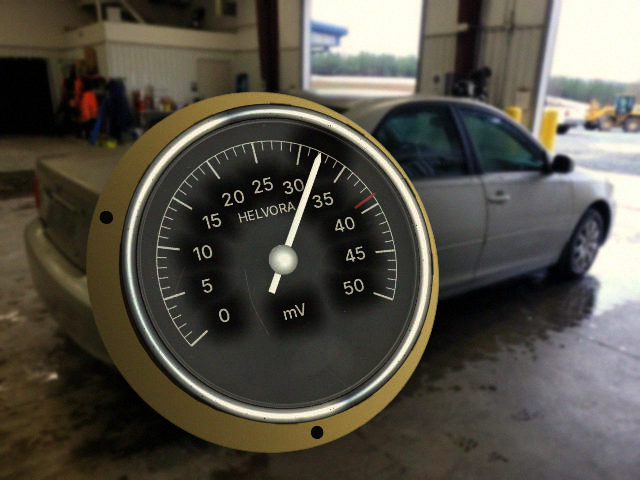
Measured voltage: 32mV
